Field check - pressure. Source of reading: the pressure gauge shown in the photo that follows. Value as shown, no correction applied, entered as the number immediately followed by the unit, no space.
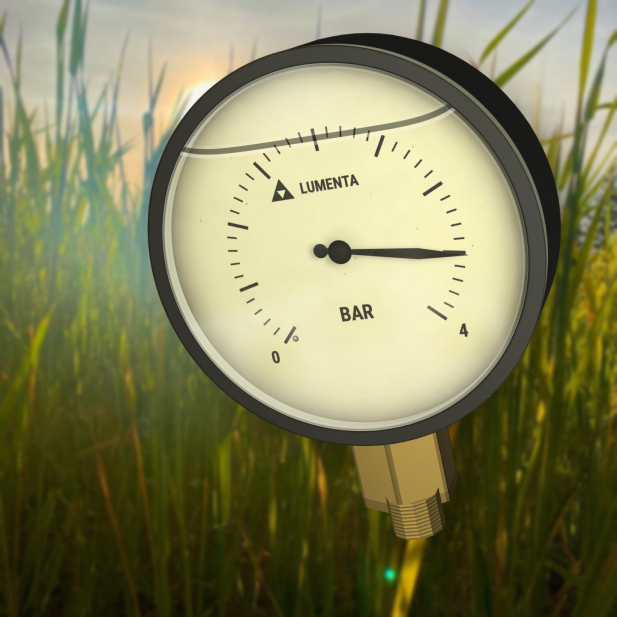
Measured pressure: 3.5bar
